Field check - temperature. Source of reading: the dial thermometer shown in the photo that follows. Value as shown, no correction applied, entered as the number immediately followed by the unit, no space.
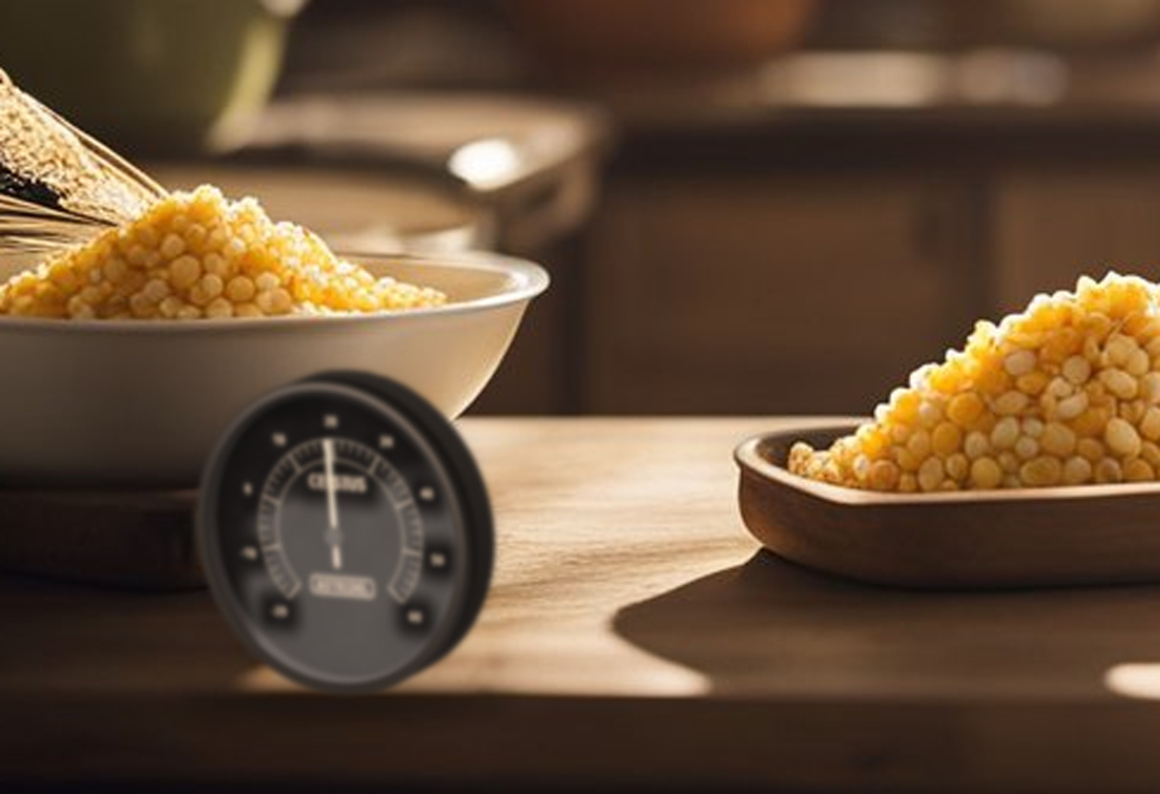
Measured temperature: 20°C
